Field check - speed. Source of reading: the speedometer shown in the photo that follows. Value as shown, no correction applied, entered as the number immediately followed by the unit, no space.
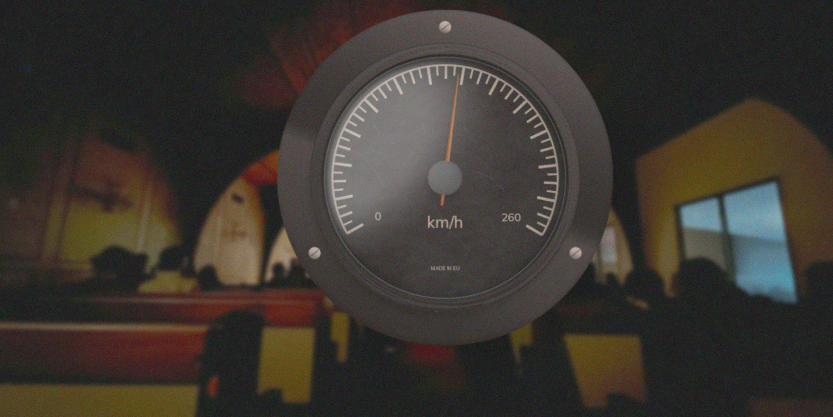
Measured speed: 137.5km/h
